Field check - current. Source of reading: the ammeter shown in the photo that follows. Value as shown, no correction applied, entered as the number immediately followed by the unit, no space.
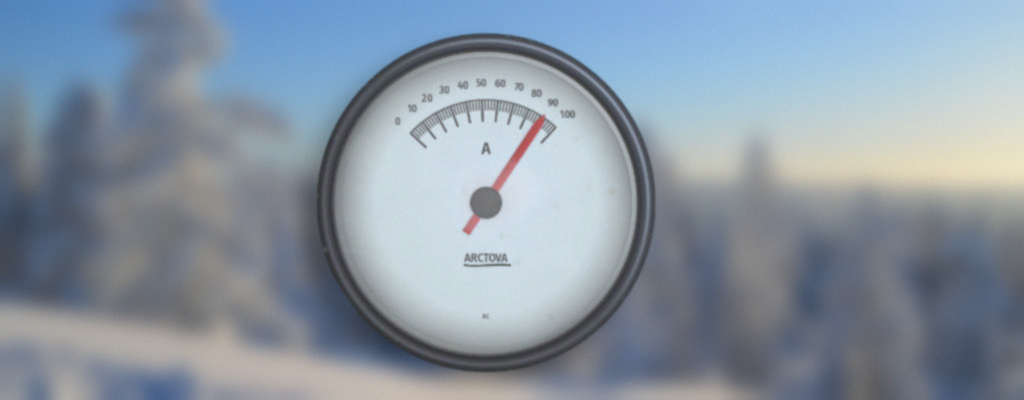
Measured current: 90A
